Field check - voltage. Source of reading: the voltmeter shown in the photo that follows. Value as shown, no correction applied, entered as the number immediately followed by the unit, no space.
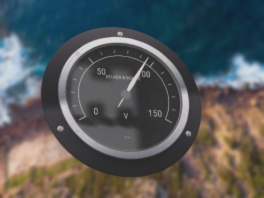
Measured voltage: 95V
